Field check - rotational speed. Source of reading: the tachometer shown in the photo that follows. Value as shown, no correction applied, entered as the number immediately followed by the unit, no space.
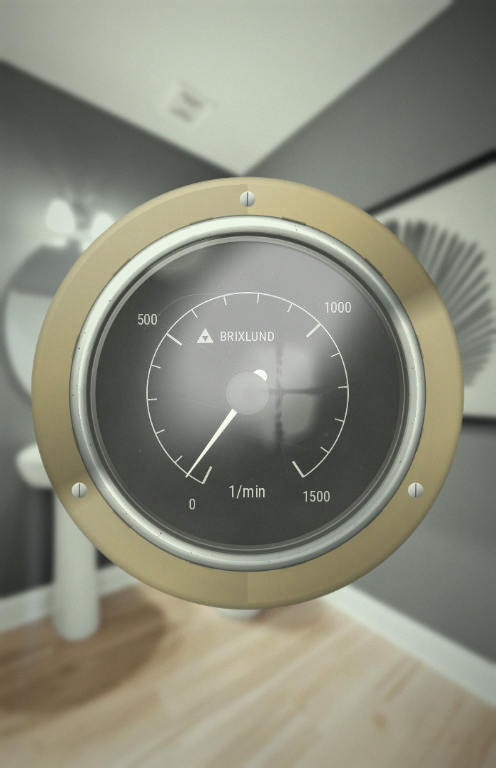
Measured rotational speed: 50rpm
